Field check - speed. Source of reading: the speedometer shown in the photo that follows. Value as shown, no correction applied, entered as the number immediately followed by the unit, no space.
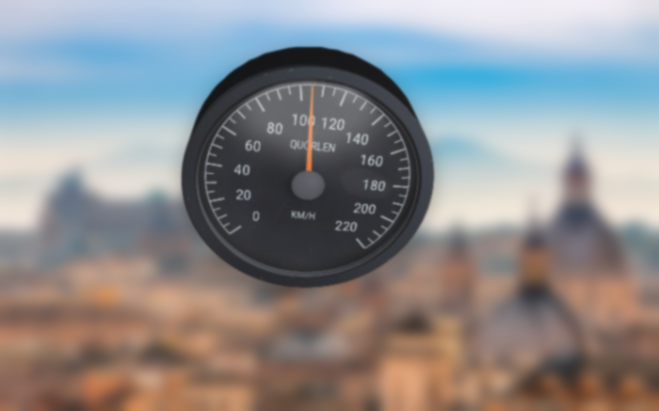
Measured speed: 105km/h
